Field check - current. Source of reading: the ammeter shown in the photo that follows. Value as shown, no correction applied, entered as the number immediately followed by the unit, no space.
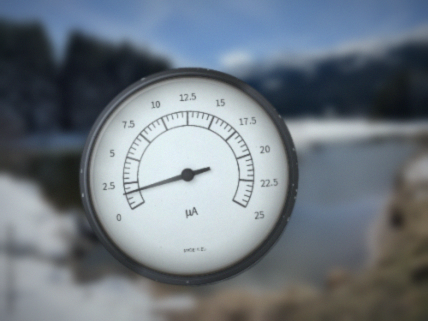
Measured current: 1.5µA
